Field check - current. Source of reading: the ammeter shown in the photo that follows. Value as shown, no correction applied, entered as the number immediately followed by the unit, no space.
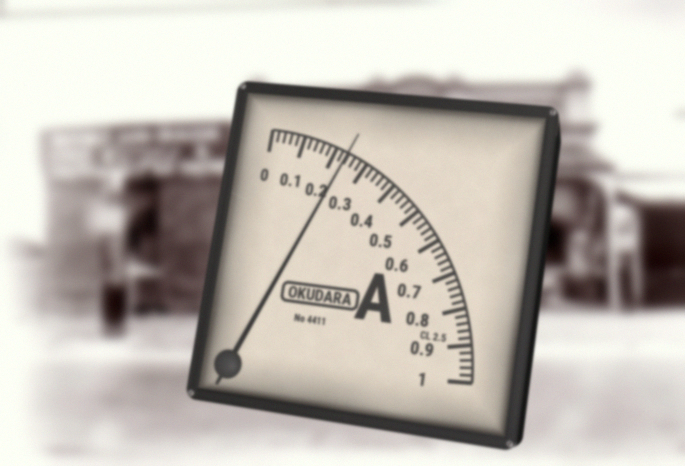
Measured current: 0.24A
